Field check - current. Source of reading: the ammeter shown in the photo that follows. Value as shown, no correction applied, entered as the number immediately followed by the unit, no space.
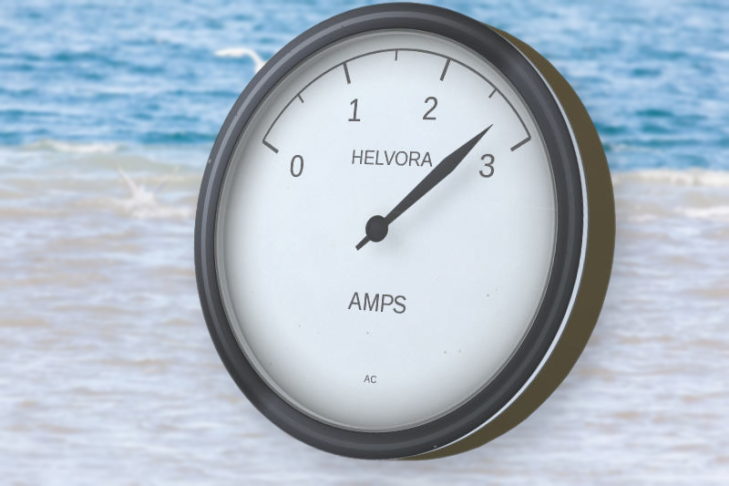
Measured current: 2.75A
